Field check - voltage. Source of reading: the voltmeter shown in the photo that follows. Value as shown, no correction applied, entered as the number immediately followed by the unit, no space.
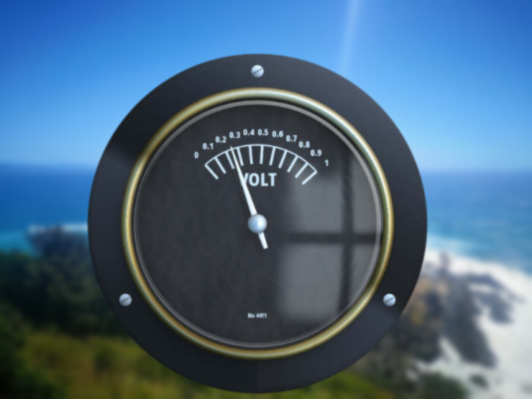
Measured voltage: 0.25V
